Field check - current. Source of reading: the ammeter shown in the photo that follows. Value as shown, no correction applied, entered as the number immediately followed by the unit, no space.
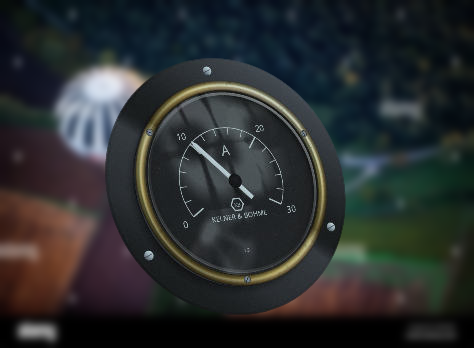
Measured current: 10A
